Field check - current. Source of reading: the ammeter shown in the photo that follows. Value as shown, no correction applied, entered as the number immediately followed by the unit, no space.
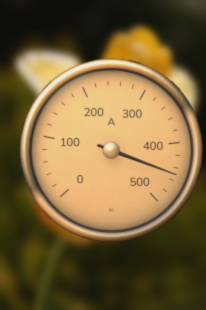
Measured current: 450A
